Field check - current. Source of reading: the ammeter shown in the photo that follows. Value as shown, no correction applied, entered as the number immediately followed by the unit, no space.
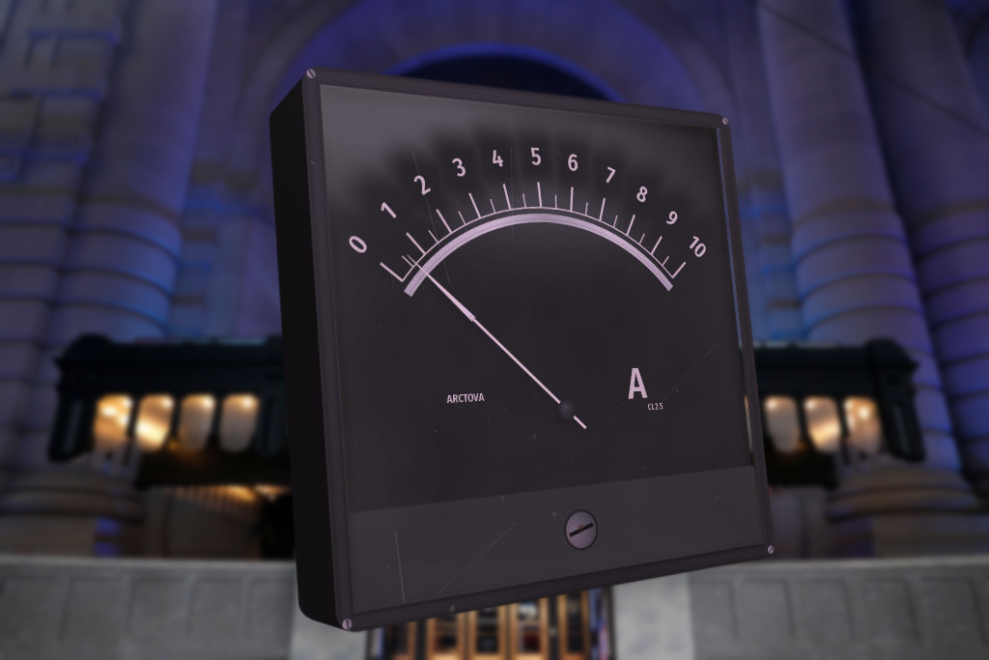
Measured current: 0.5A
